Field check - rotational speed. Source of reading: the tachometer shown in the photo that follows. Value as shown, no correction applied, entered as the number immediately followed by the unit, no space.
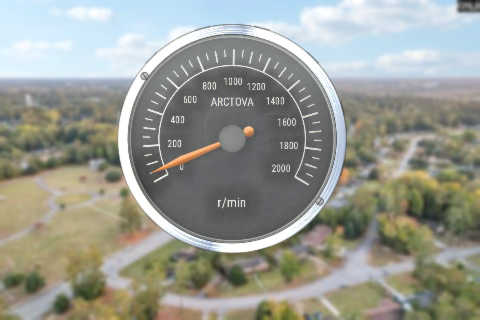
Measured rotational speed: 50rpm
